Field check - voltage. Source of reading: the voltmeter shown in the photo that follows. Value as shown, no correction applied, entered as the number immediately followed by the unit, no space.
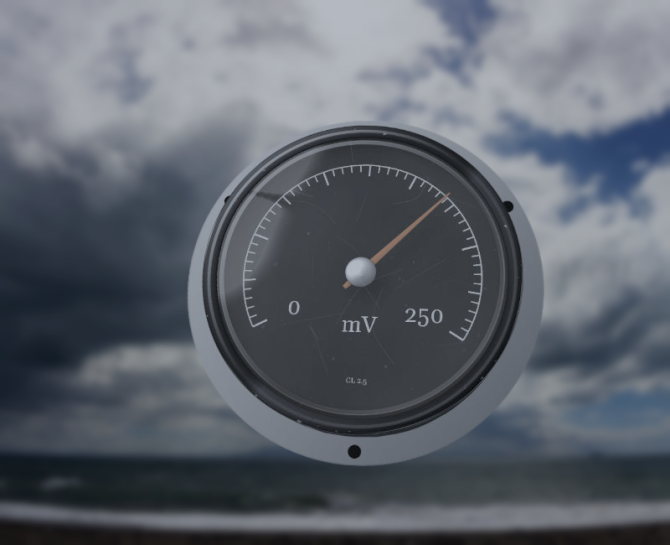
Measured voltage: 170mV
